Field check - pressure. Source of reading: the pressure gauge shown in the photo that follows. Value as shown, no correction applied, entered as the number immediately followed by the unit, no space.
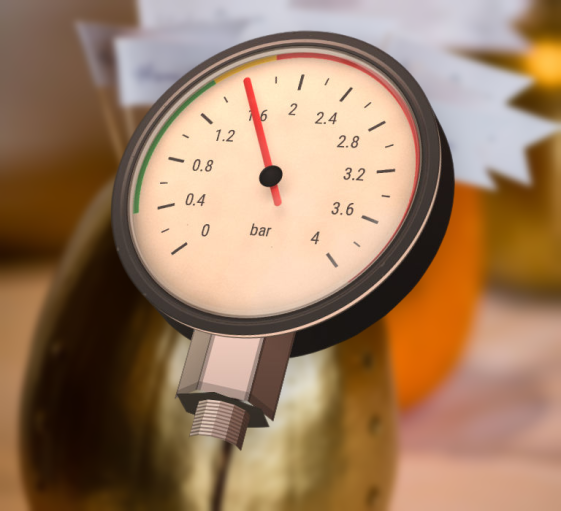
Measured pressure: 1.6bar
